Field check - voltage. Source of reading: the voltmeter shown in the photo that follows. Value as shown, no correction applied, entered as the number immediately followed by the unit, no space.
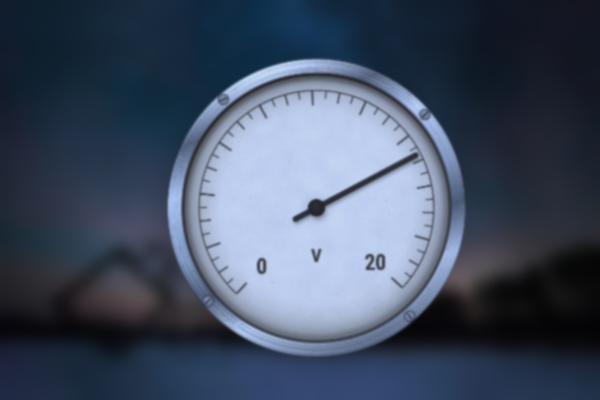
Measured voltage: 14.75V
